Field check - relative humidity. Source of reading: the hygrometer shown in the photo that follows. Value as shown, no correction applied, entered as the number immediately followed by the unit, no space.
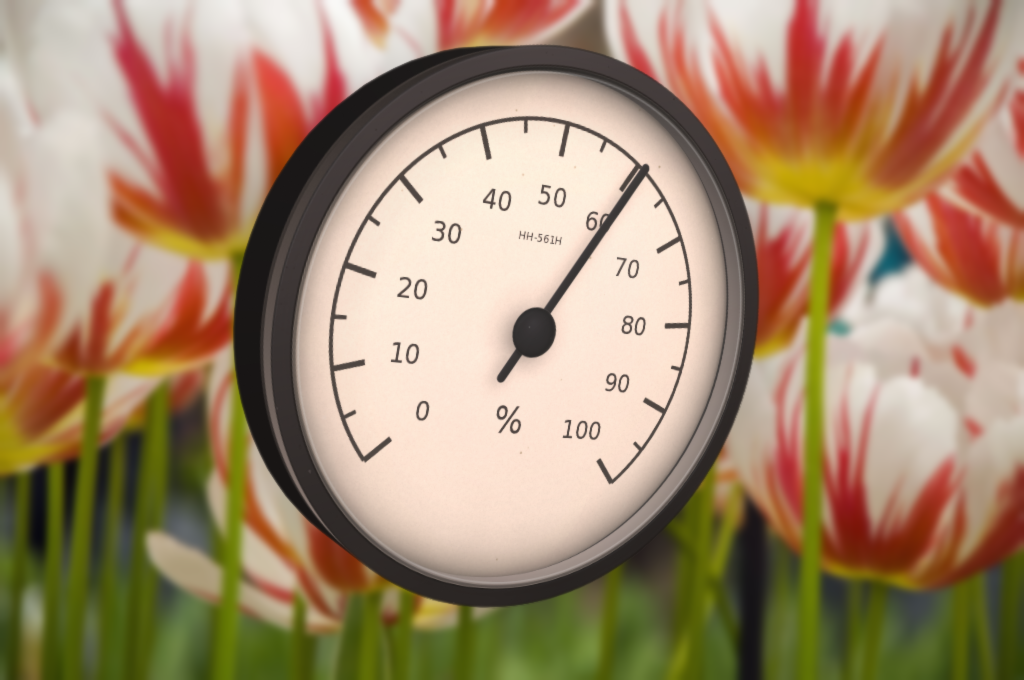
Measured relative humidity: 60%
